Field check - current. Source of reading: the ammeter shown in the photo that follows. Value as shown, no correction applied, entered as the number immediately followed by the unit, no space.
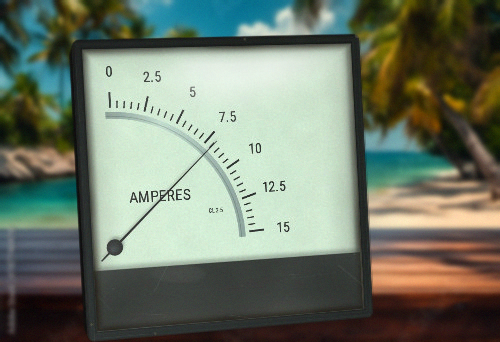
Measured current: 8A
